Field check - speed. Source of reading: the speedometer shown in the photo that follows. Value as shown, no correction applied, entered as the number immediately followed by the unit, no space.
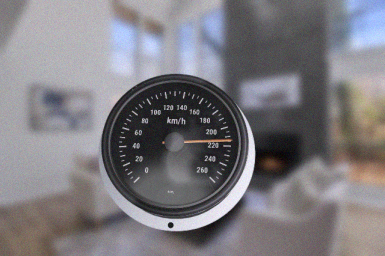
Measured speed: 215km/h
